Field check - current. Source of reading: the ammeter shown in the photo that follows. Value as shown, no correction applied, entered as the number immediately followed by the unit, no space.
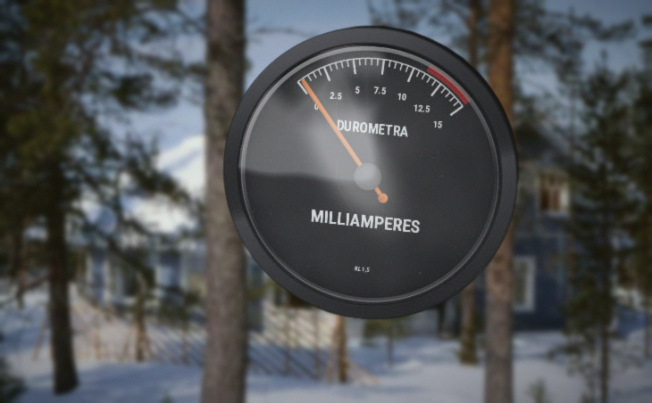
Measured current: 0.5mA
